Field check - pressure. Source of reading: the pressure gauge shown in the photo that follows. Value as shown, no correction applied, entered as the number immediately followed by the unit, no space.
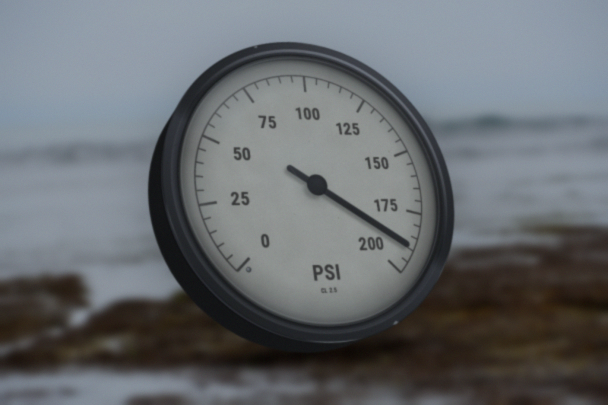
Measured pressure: 190psi
